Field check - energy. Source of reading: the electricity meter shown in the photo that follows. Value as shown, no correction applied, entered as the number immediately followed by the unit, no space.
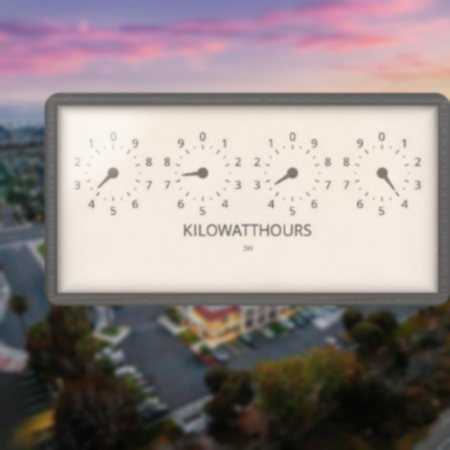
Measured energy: 3734kWh
